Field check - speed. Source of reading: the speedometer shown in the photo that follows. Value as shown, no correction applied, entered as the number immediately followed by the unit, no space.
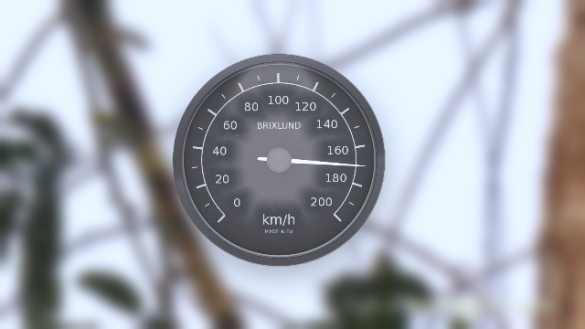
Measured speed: 170km/h
